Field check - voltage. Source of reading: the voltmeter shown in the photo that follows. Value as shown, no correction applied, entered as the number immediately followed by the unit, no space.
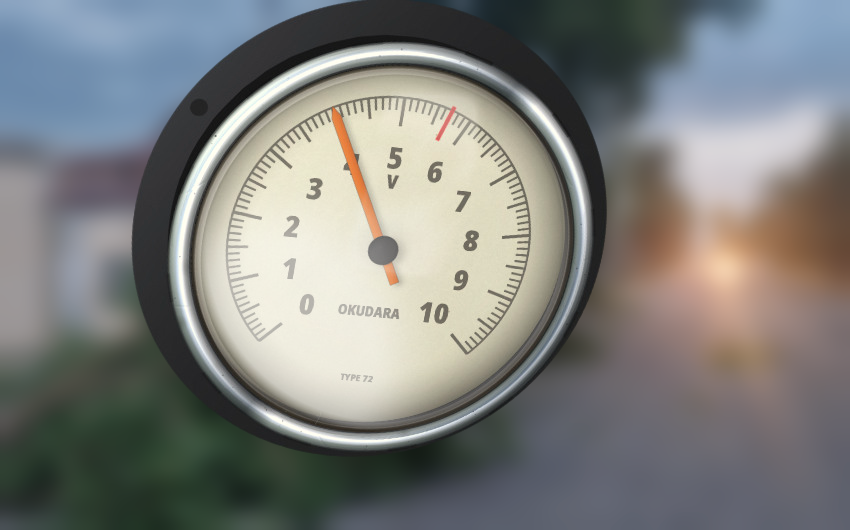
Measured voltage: 4V
